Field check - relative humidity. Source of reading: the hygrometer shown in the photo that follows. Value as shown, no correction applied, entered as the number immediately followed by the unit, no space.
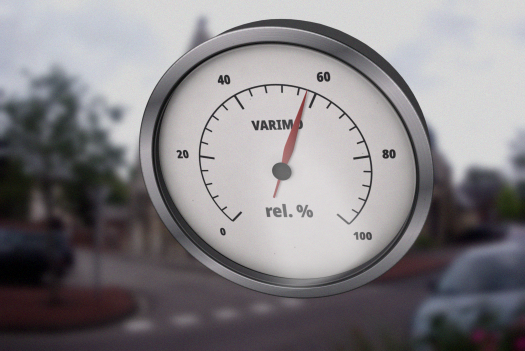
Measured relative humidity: 58%
